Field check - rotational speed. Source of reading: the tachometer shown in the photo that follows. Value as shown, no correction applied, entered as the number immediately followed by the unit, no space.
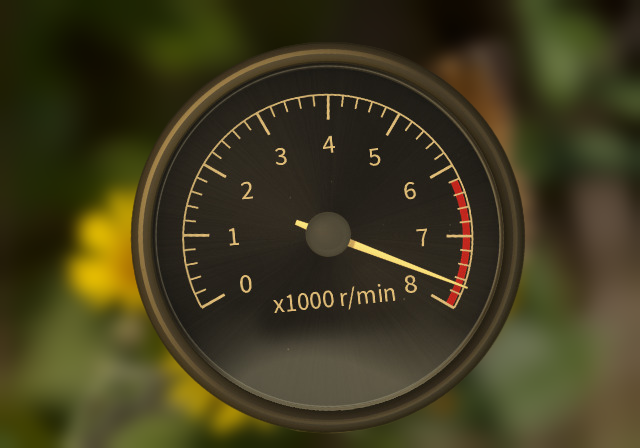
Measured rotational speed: 7700rpm
